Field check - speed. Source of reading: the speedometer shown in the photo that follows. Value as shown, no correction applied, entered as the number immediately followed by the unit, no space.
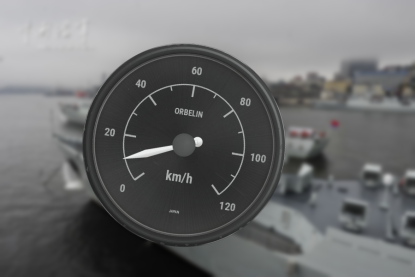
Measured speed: 10km/h
